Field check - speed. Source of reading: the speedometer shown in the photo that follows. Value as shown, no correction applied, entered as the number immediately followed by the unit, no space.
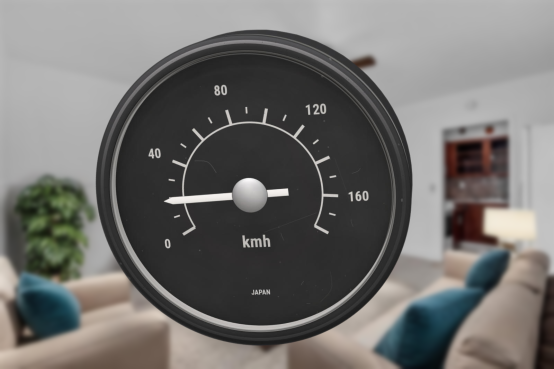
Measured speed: 20km/h
